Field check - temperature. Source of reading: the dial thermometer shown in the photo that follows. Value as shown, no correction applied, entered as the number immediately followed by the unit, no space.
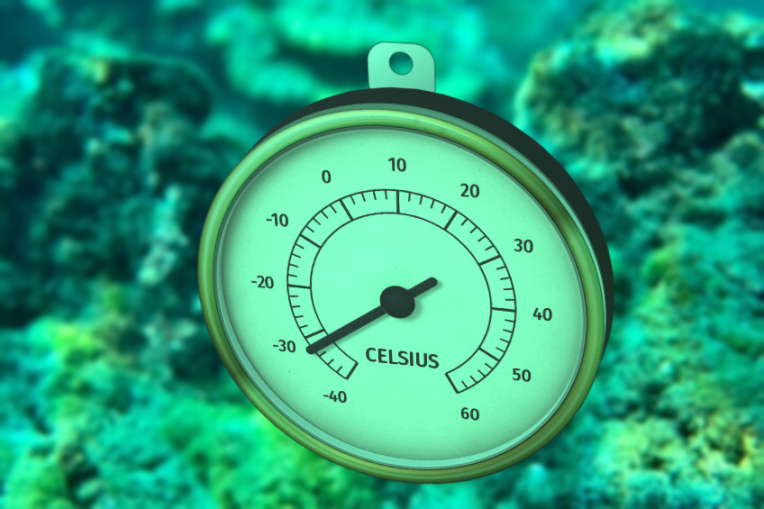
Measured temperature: -32°C
